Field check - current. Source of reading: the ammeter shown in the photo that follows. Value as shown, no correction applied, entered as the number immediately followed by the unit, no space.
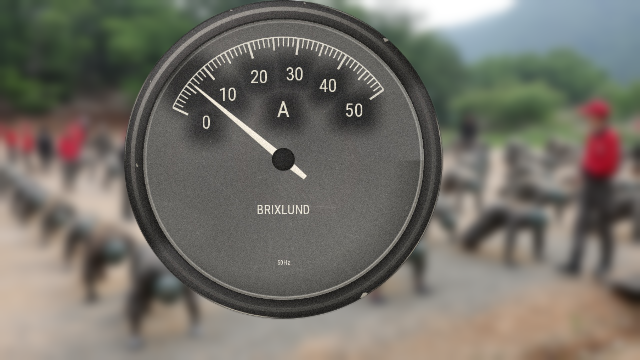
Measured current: 6A
